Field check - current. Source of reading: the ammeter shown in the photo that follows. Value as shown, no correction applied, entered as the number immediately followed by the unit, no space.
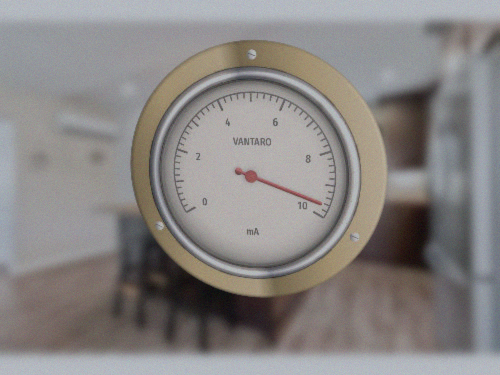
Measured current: 9.6mA
